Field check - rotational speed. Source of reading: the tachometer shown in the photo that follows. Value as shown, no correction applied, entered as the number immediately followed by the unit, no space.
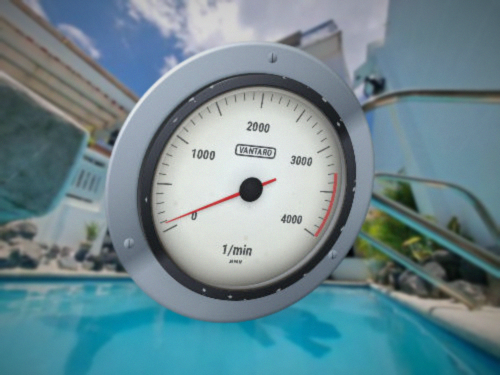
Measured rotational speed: 100rpm
